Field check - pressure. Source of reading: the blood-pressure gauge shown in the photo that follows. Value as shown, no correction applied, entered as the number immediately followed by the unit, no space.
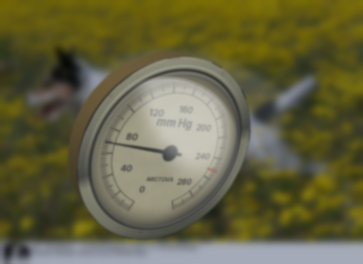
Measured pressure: 70mmHg
